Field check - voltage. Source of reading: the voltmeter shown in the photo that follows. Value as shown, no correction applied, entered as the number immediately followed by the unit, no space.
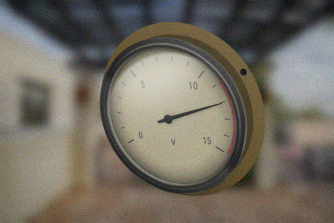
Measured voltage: 12V
